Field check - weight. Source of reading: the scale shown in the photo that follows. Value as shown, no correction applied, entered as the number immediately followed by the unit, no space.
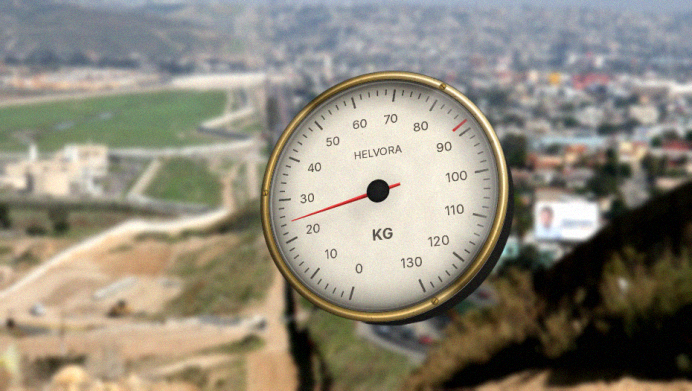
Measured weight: 24kg
